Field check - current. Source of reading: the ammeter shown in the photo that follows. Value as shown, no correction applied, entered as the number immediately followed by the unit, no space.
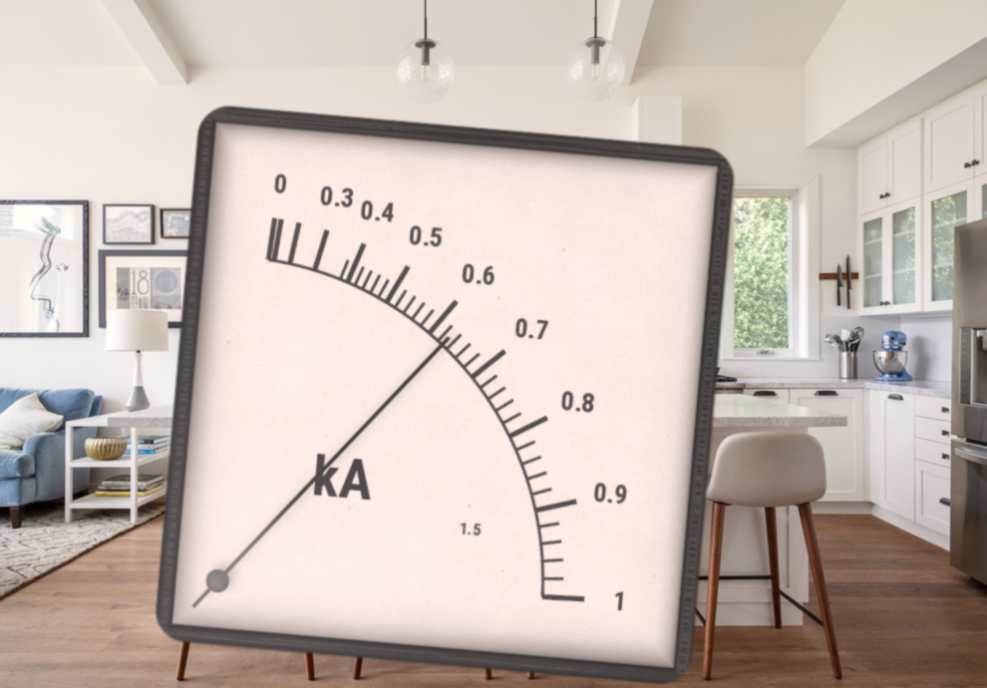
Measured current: 0.63kA
